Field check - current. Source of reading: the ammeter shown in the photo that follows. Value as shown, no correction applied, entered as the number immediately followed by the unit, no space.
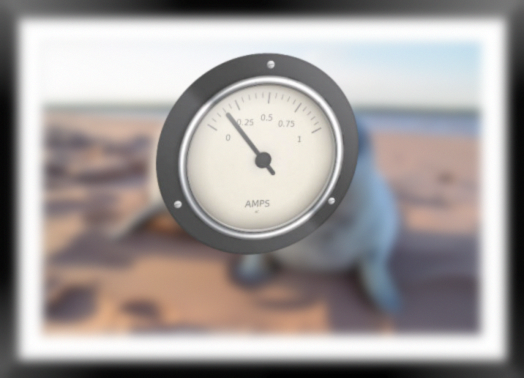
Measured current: 0.15A
